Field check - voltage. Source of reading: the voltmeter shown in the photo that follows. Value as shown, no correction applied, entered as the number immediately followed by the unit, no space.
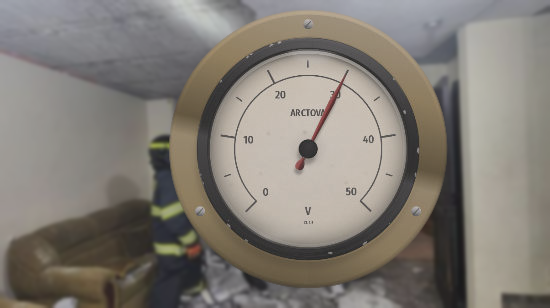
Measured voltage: 30V
